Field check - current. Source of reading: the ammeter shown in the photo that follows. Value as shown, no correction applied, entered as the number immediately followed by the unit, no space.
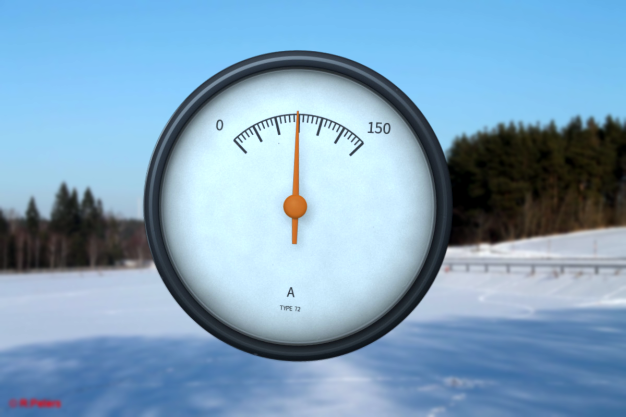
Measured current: 75A
